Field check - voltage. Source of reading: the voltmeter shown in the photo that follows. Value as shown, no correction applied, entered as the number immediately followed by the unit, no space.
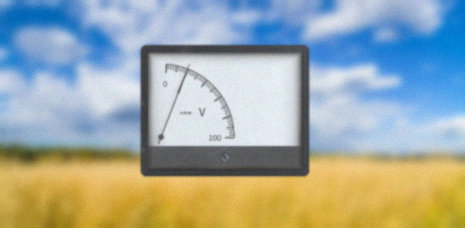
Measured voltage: 20V
